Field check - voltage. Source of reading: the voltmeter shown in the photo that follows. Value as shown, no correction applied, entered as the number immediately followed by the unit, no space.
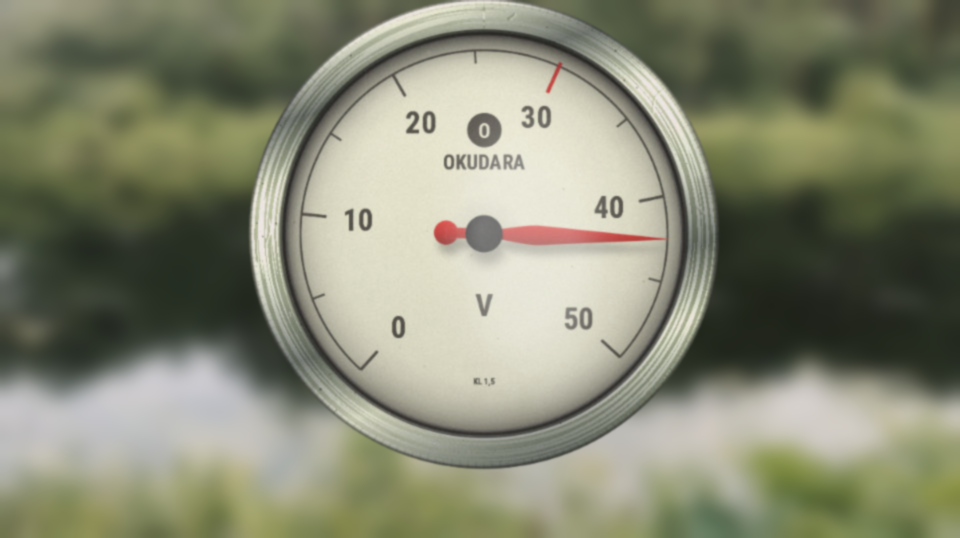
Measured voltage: 42.5V
